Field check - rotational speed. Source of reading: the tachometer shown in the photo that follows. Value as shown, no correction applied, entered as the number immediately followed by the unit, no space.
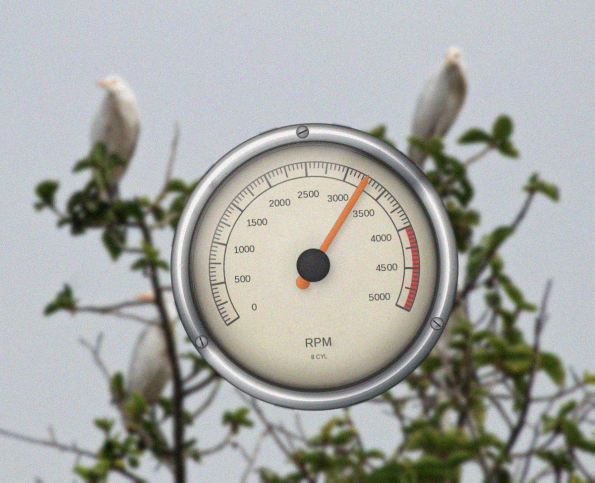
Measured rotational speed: 3250rpm
